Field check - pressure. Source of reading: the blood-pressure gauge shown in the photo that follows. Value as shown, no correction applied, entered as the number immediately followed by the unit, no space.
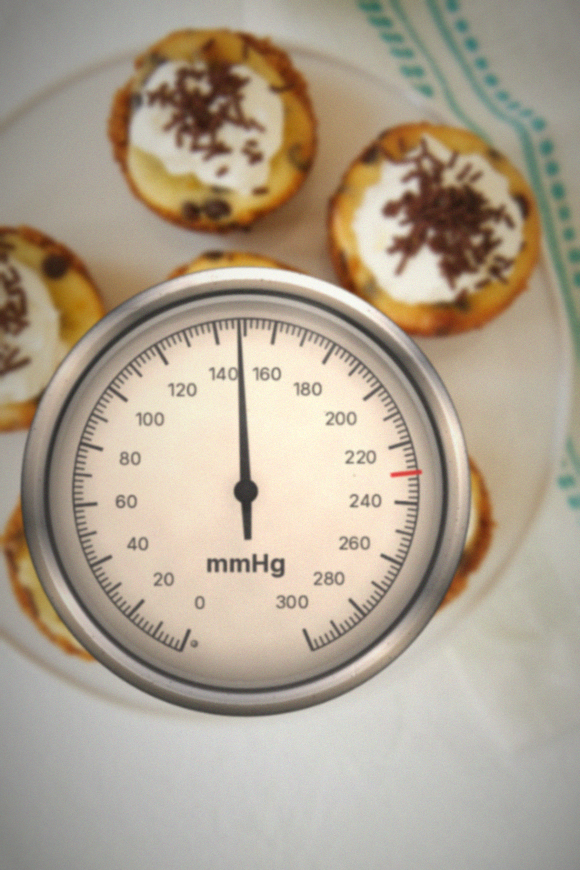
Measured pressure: 148mmHg
